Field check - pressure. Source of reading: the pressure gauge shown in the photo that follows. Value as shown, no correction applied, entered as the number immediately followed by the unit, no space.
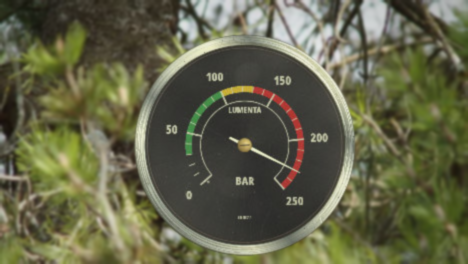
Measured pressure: 230bar
